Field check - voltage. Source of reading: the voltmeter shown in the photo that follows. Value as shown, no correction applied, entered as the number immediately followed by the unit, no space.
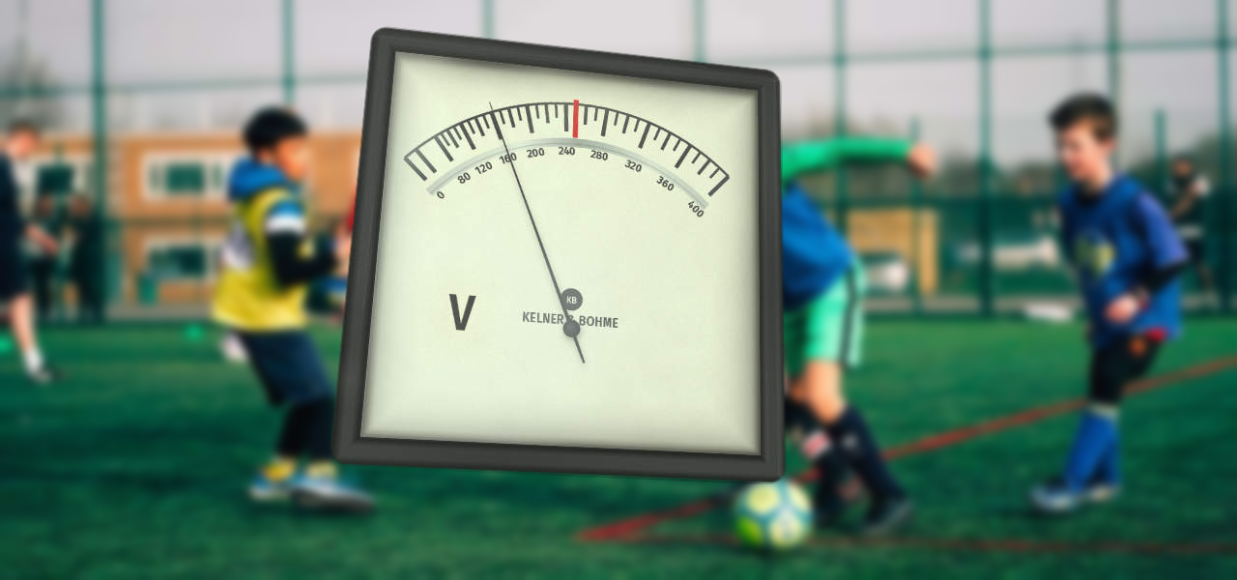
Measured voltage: 160V
